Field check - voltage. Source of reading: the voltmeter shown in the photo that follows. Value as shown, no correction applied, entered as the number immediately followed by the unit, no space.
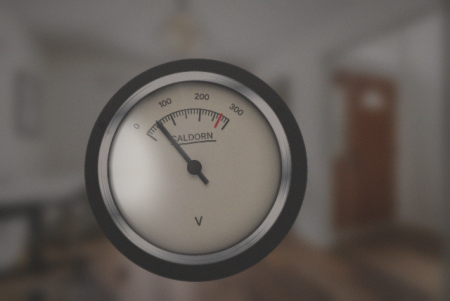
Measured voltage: 50V
